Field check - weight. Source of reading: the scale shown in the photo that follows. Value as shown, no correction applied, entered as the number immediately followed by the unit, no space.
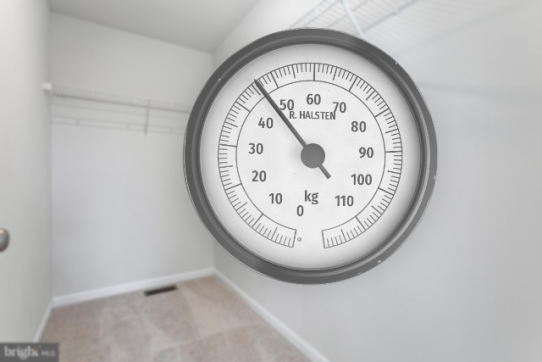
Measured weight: 46kg
